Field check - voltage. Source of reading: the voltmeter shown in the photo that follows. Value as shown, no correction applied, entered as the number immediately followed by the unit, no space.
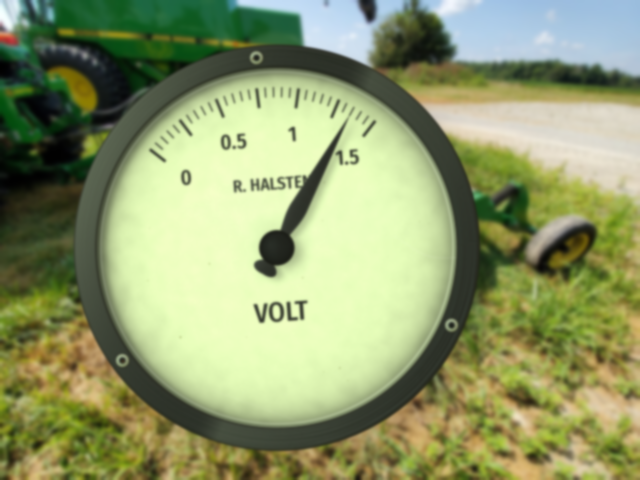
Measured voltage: 1.35V
